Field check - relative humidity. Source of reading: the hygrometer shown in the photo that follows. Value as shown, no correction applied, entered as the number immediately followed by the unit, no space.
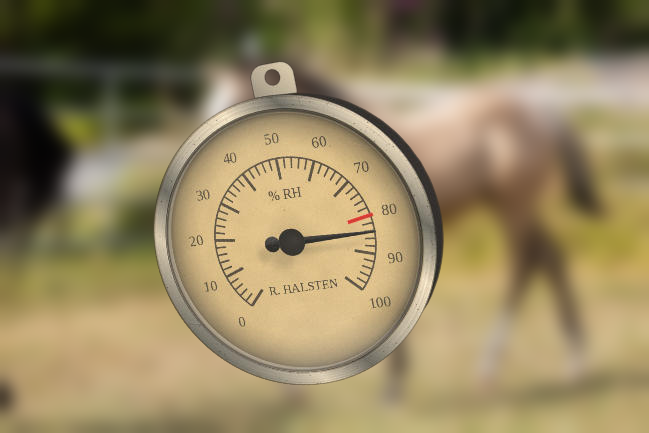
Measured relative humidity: 84%
